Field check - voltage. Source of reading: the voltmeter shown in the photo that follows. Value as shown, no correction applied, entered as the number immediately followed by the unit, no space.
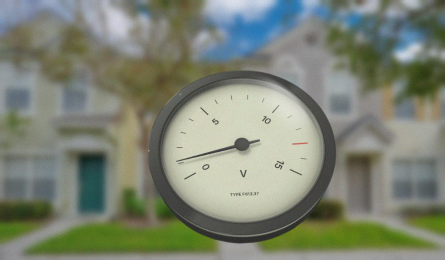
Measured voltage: 1V
